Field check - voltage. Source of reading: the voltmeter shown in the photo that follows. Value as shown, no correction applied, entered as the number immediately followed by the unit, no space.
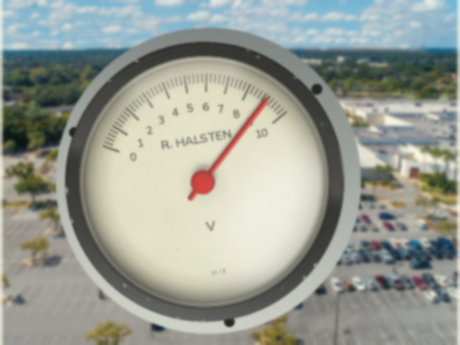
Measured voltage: 9V
